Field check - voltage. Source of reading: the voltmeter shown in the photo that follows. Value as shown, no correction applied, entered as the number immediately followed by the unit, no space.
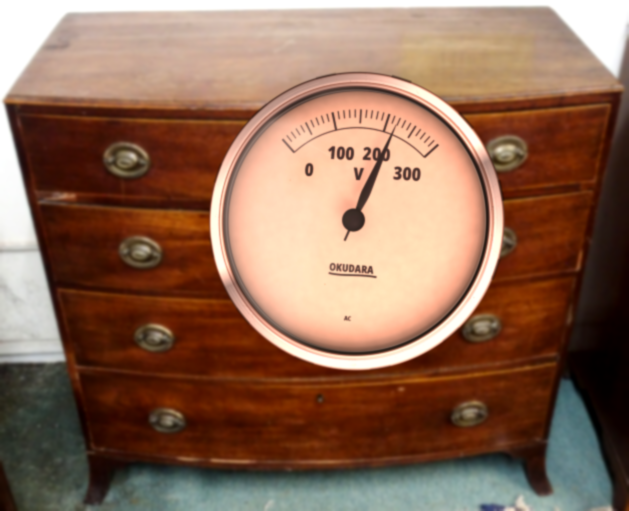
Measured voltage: 220V
